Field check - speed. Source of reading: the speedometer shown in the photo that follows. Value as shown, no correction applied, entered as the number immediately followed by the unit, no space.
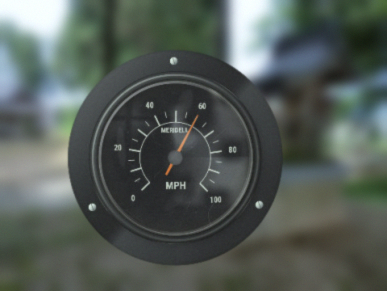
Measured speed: 60mph
